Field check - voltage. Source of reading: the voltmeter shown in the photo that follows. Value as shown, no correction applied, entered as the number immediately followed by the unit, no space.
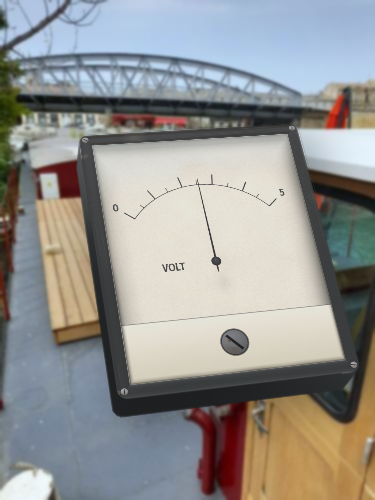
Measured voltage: 2.5V
